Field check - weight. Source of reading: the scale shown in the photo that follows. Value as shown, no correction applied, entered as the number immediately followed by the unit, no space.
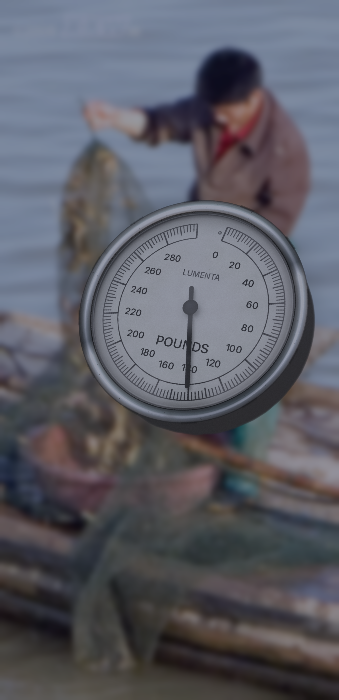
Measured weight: 140lb
